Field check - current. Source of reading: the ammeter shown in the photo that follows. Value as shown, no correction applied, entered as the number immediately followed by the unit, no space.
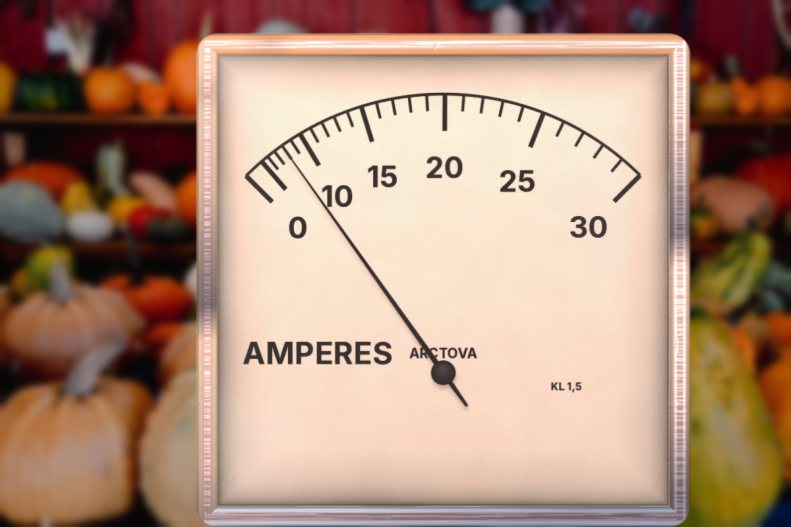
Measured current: 8A
